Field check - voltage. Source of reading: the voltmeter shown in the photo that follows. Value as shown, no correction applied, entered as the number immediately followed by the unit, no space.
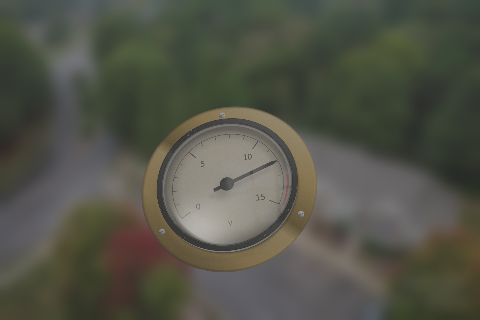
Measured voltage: 12V
